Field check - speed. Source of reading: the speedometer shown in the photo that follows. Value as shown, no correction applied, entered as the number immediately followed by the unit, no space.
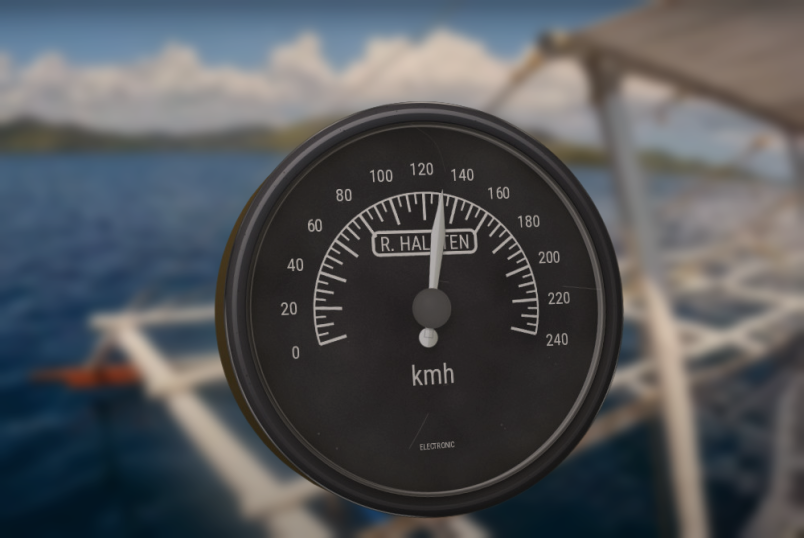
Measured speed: 130km/h
